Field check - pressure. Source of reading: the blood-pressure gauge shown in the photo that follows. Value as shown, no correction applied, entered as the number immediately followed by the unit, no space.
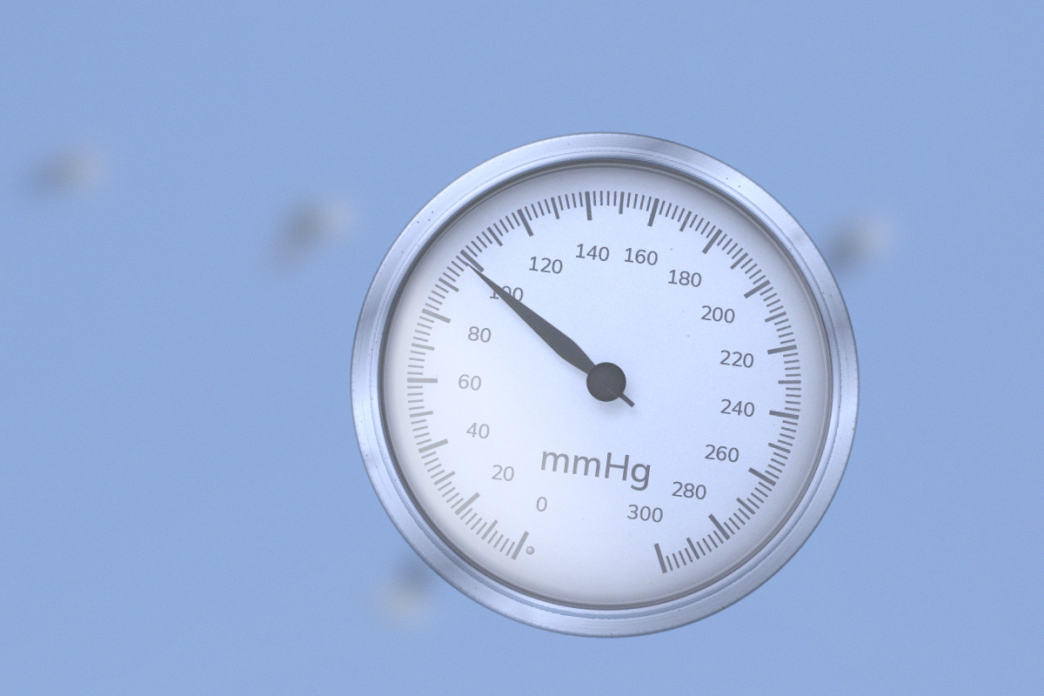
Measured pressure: 98mmHg
